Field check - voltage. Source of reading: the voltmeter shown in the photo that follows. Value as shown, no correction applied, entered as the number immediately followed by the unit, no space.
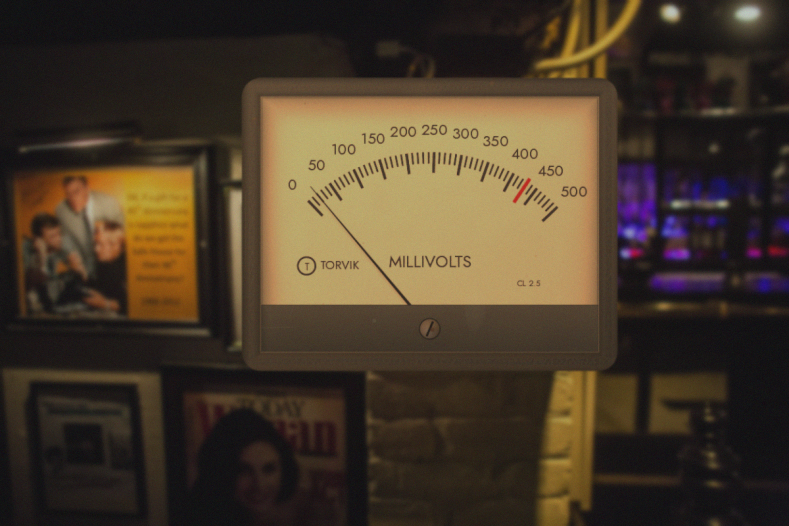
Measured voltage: 20mV
